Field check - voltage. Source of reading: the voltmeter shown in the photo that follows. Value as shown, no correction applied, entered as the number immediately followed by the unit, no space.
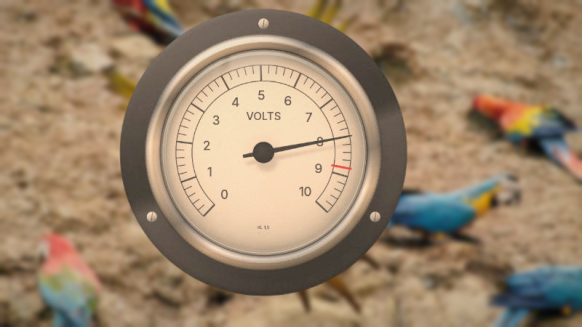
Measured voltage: 8V
